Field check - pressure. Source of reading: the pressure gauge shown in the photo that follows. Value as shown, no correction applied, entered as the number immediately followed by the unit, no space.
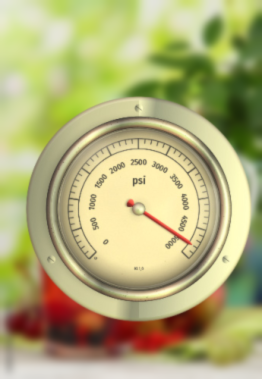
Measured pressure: 4800psi
